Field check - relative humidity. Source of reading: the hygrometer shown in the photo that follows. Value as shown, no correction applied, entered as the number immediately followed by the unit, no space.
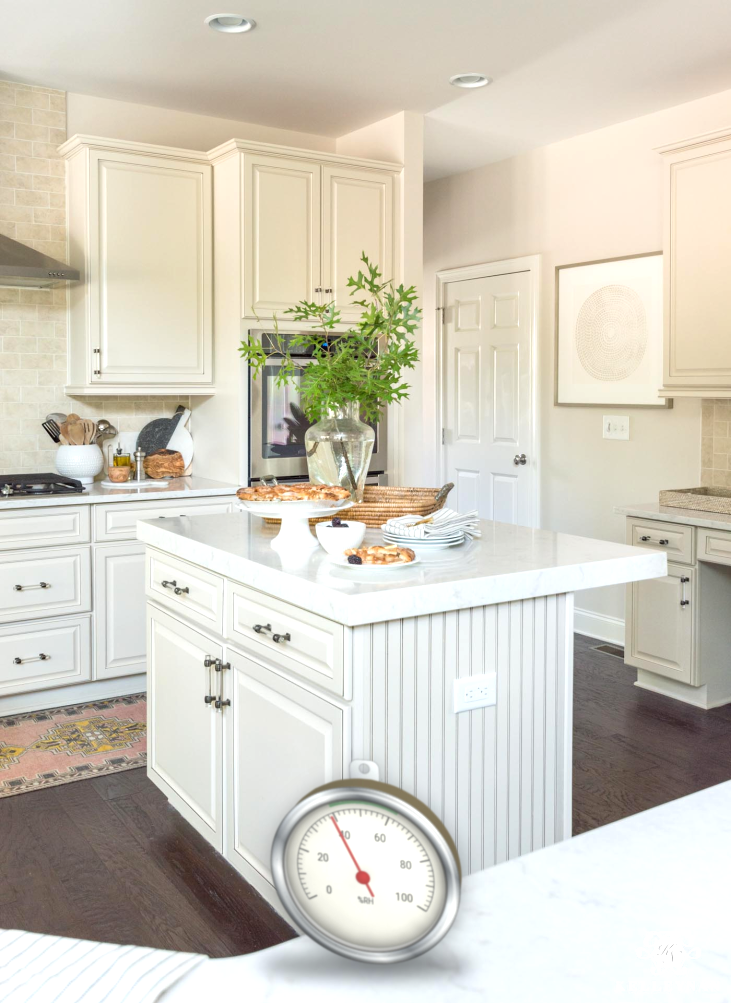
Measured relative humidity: 40%
